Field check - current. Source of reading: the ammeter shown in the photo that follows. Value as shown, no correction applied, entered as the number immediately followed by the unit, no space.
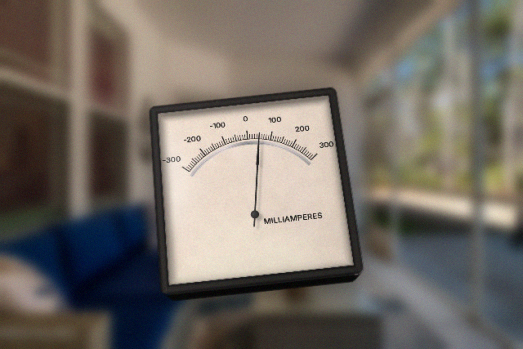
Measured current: 50mA
